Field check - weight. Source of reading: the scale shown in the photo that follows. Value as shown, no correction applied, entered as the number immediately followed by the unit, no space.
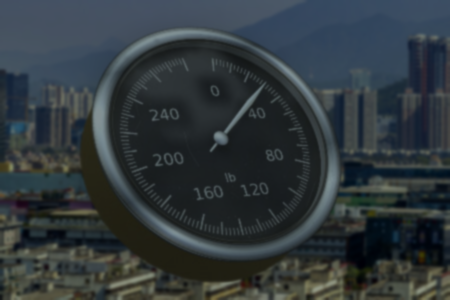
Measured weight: 30lb
